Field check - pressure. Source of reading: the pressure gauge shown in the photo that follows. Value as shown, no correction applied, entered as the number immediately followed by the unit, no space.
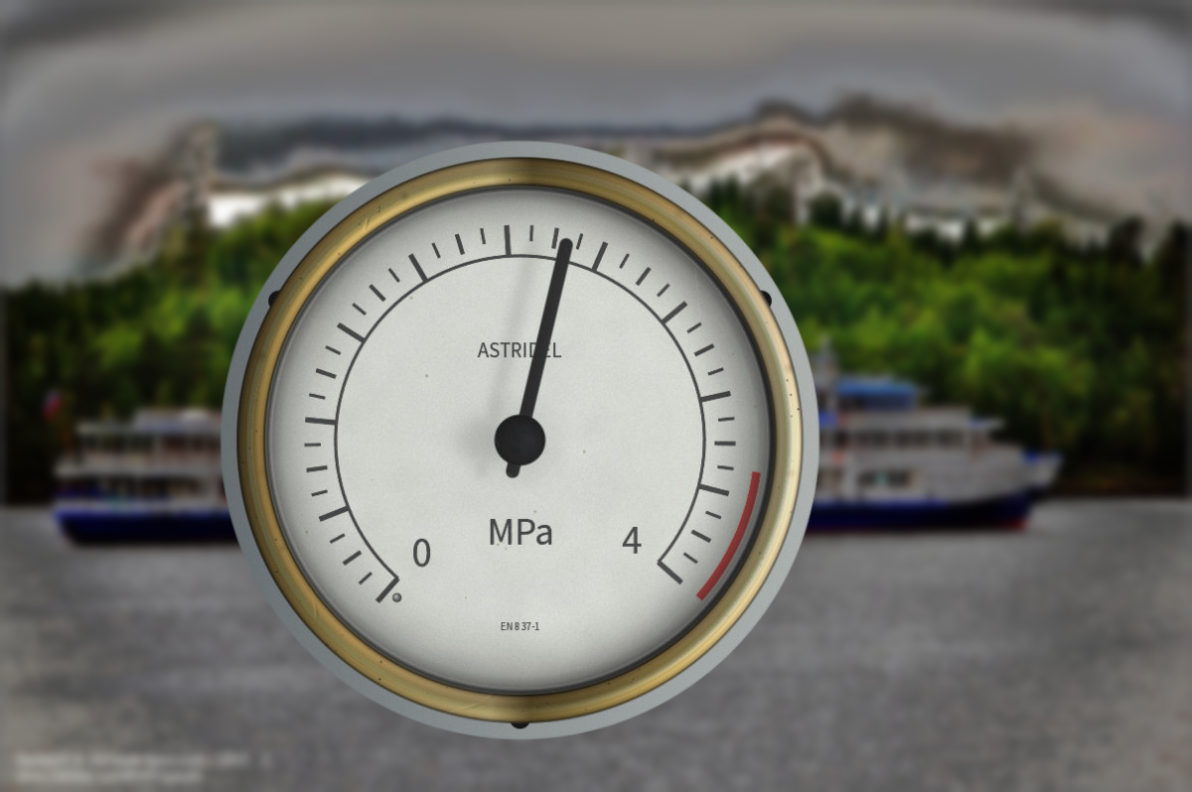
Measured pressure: 2.25MPa
